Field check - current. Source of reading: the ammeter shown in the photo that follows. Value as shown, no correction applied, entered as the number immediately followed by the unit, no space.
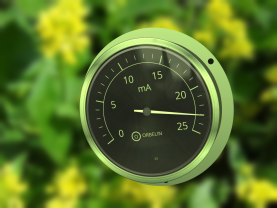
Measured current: 23mA
